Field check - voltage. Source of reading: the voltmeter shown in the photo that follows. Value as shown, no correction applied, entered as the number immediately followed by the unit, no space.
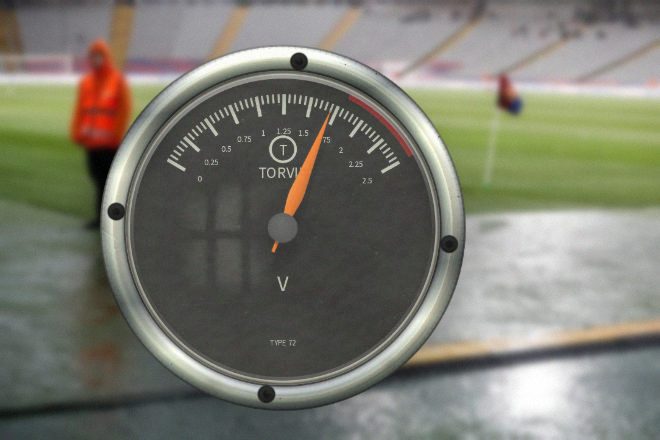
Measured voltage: 1.7V
